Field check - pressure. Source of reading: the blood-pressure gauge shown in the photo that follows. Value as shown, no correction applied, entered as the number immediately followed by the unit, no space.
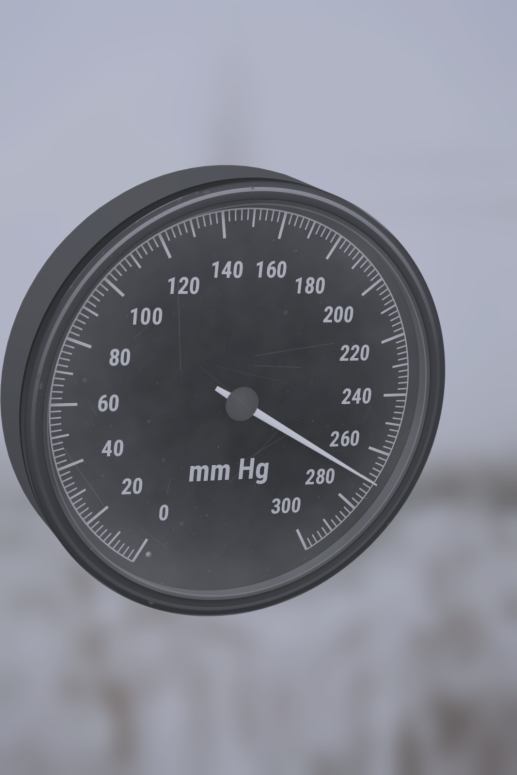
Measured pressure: 270mmHg
